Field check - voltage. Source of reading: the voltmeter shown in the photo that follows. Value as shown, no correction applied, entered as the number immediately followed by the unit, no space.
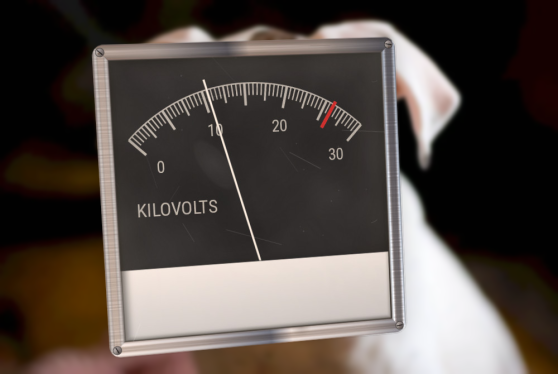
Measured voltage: 10.5kV
